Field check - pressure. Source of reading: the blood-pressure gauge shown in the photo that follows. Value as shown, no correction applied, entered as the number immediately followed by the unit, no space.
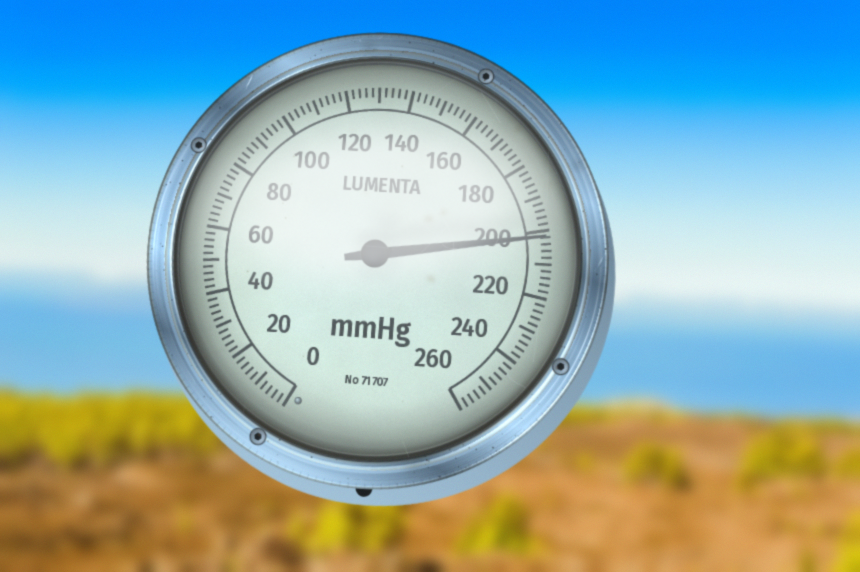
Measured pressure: 202mmHg
